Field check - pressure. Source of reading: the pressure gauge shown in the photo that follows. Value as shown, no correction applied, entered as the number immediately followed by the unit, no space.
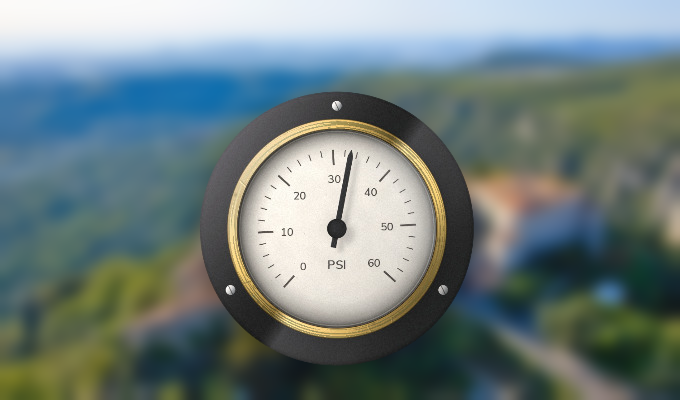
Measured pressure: 33psi
